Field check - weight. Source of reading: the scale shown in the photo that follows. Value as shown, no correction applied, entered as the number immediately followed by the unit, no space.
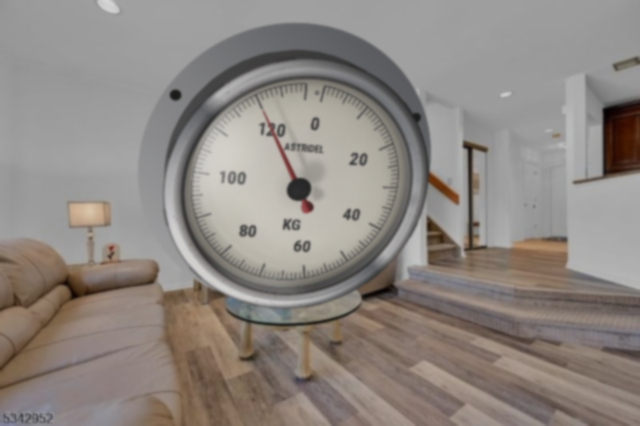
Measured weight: 120kg
